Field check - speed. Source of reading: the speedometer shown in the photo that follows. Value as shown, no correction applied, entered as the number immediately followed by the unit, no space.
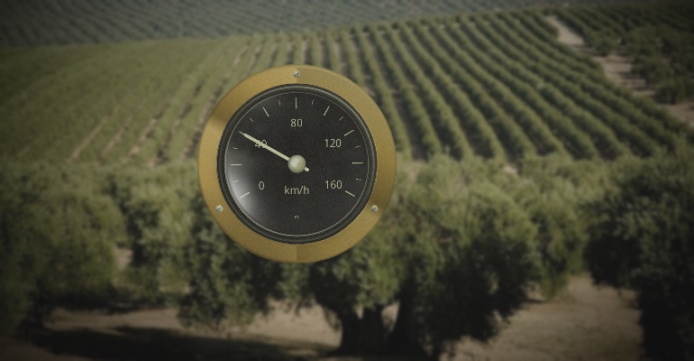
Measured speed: 40km/h
